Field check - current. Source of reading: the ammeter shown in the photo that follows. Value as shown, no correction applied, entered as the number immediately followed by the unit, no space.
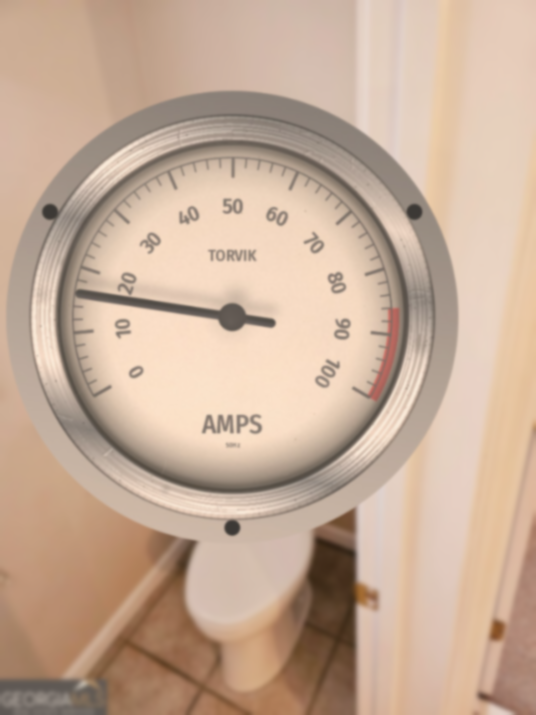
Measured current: 16A
